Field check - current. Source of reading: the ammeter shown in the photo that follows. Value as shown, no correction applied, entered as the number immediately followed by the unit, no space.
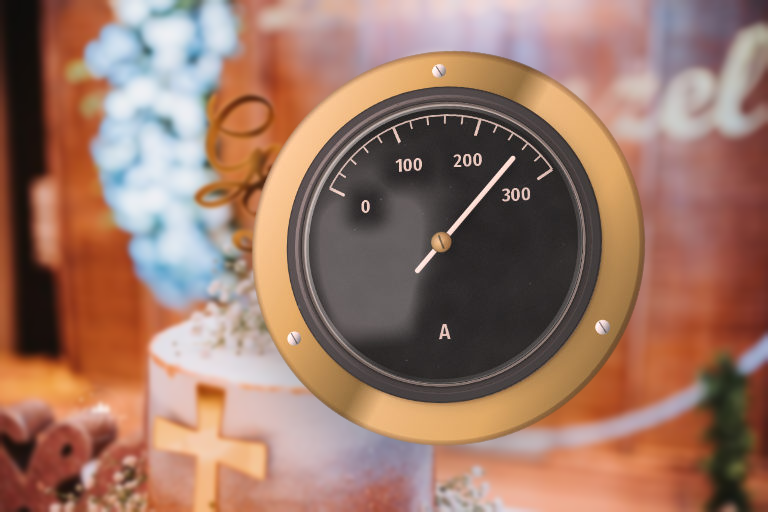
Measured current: 260A
